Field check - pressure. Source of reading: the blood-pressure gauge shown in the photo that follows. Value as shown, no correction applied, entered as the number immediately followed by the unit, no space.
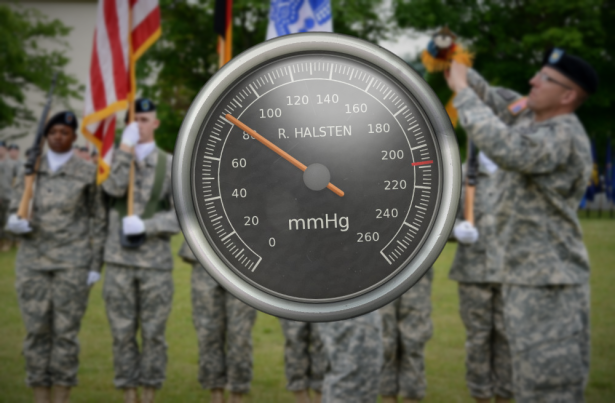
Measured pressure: 82mmHg
